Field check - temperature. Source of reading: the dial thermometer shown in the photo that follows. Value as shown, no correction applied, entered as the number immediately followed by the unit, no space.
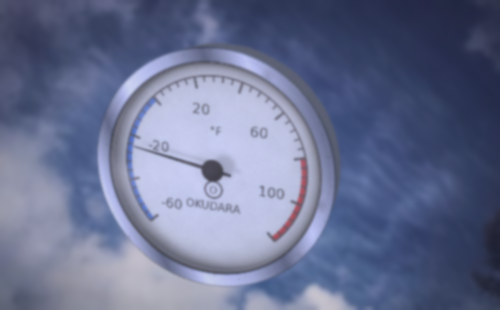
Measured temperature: -24°F
